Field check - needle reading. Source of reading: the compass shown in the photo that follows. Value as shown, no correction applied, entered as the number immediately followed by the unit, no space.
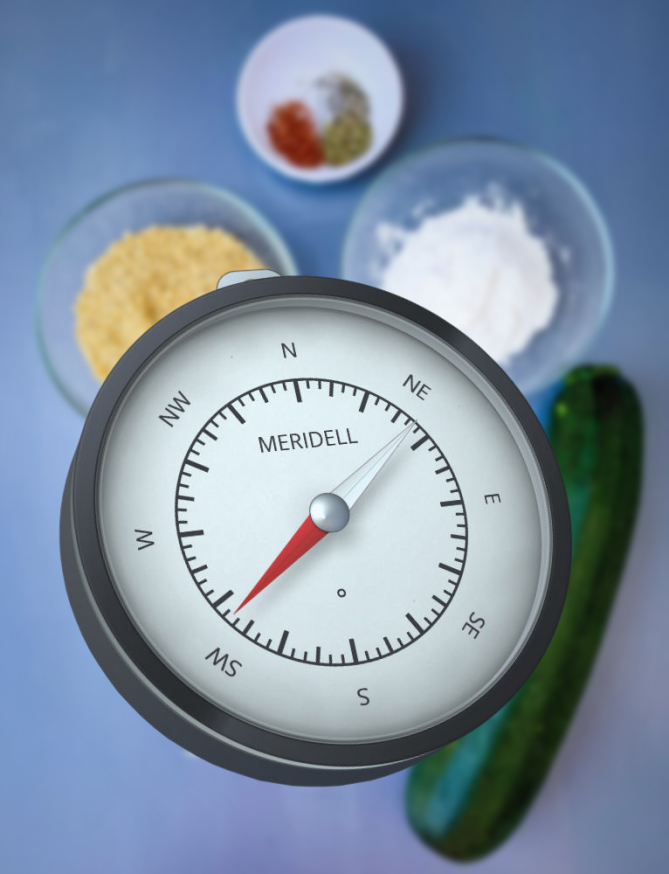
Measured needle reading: 232.5°
